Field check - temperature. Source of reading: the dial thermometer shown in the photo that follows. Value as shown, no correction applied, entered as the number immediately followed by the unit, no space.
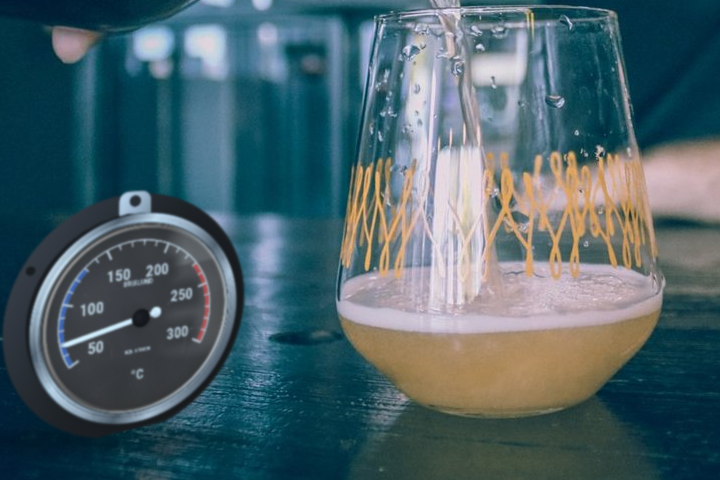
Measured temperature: 70°C
